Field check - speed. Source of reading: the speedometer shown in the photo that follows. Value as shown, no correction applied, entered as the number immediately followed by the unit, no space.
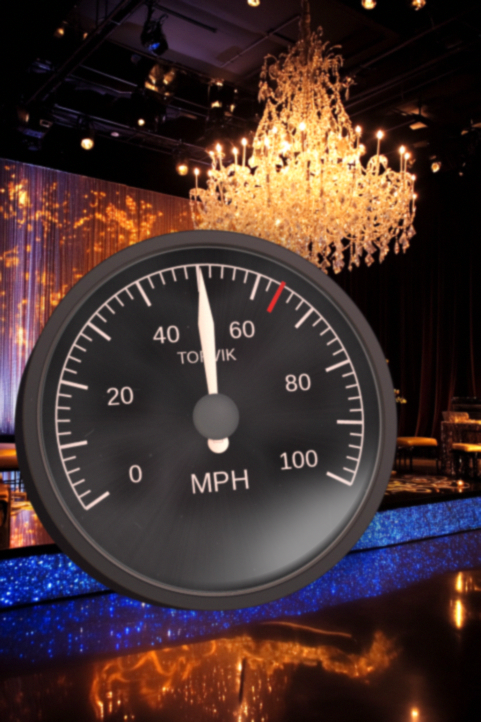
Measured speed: 50mph
